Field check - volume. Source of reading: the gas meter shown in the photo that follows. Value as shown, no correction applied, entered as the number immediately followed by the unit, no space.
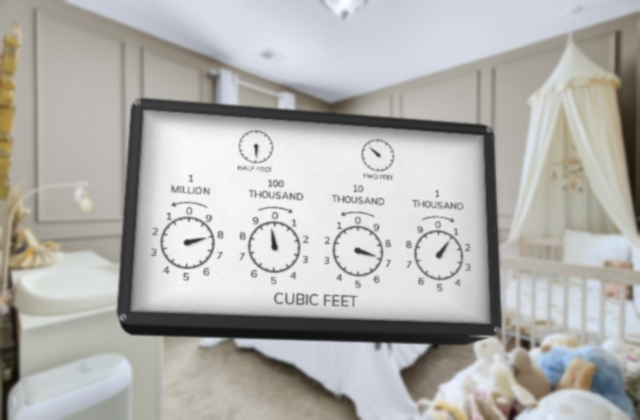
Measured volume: 797100ft³
